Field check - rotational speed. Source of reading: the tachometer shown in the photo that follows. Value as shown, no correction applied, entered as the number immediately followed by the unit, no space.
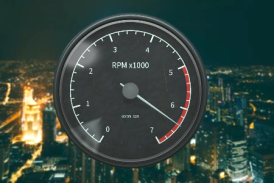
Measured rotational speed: 6400rpm
